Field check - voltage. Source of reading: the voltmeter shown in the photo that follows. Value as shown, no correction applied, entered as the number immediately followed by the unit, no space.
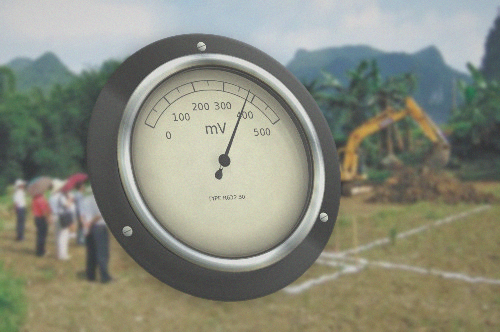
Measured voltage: 375mV
